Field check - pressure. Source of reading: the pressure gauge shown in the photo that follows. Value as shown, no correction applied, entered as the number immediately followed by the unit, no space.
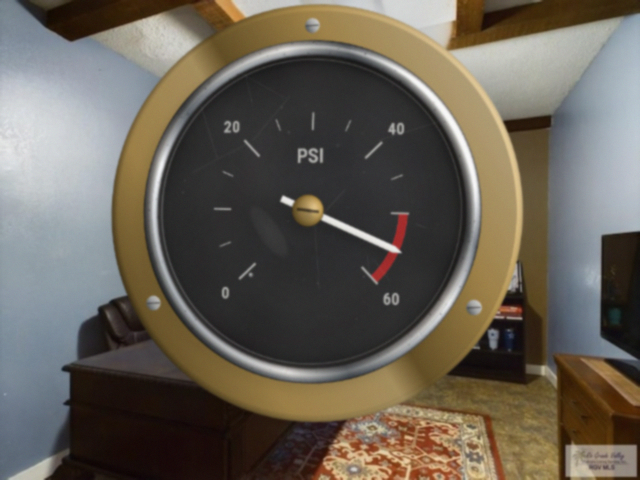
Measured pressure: 55psi
